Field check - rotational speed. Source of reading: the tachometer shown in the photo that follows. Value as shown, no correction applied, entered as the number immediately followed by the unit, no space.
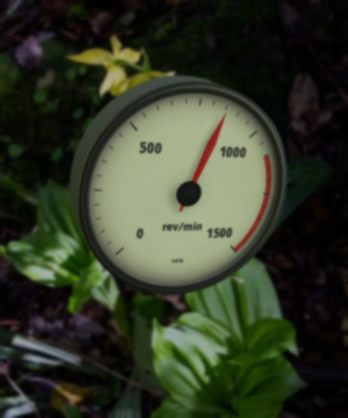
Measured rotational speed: 850rpm
